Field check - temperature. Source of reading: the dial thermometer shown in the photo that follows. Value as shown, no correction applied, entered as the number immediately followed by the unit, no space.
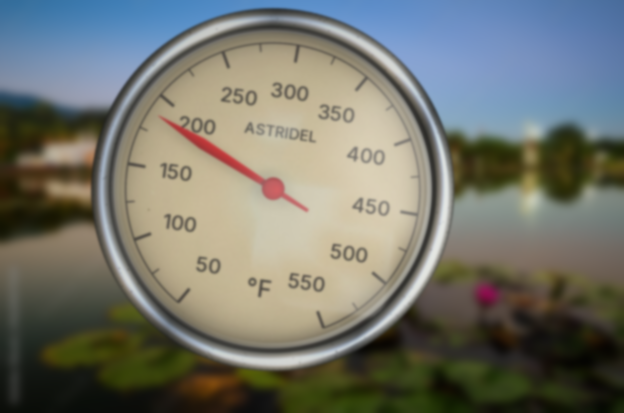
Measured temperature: 187.5°F
